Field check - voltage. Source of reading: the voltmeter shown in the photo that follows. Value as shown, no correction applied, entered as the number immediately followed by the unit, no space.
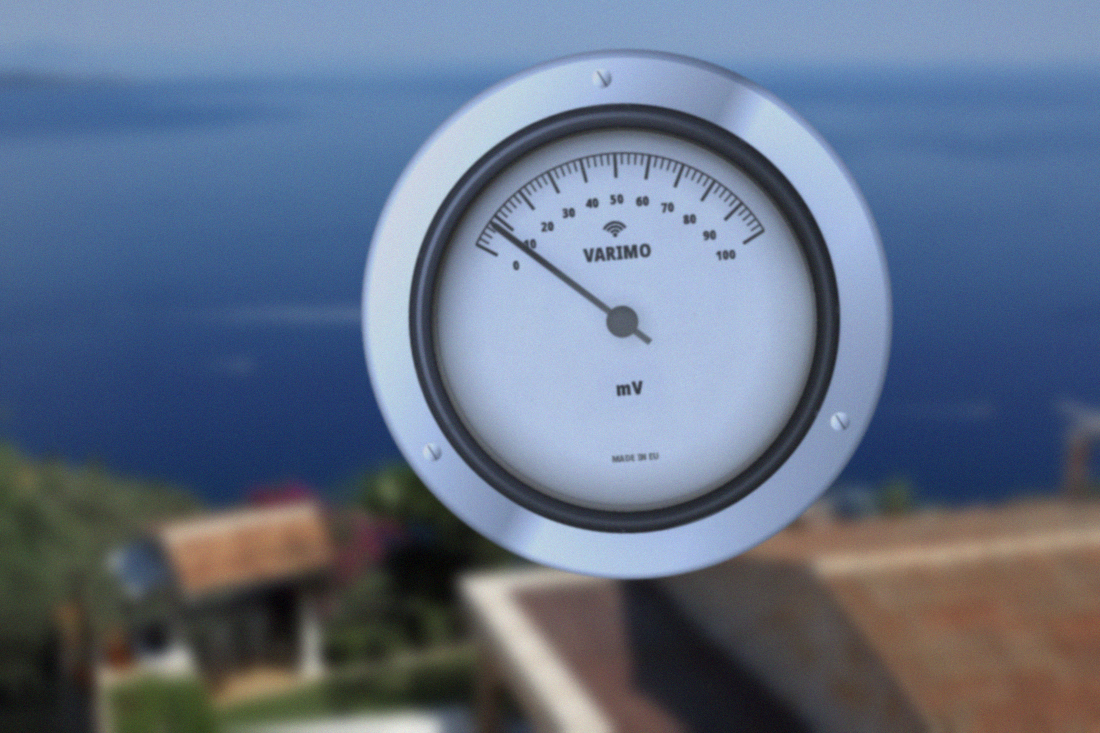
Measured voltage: 8mV
